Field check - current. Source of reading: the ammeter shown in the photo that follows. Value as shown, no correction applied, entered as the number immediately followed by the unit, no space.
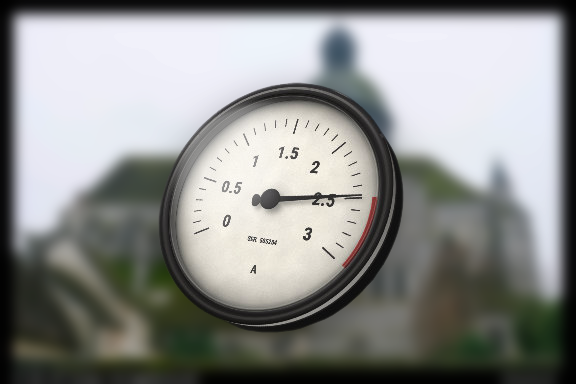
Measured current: 2.5A
